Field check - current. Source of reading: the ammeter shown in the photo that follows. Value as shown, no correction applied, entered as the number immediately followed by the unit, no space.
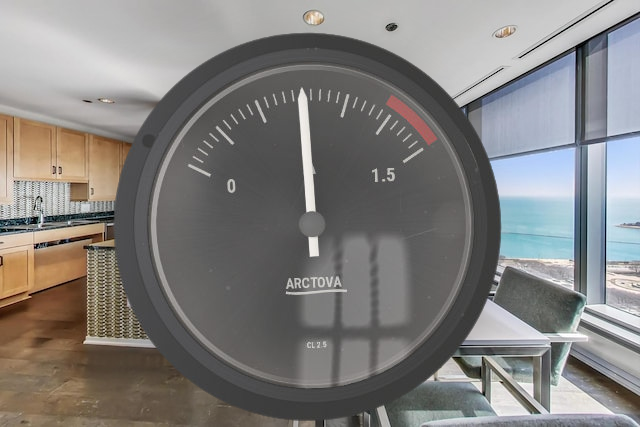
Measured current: 0.75A
